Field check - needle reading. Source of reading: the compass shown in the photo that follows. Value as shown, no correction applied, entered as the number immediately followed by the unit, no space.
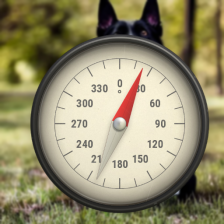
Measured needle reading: 22.5°
